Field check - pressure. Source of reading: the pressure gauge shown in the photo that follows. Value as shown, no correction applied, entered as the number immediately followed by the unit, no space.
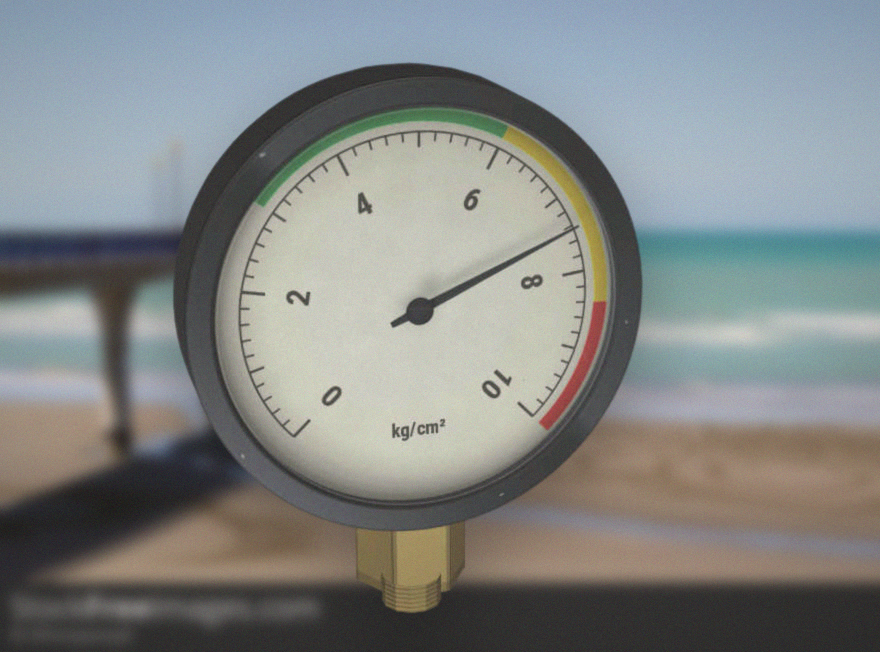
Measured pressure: 7.4kg/cm²
